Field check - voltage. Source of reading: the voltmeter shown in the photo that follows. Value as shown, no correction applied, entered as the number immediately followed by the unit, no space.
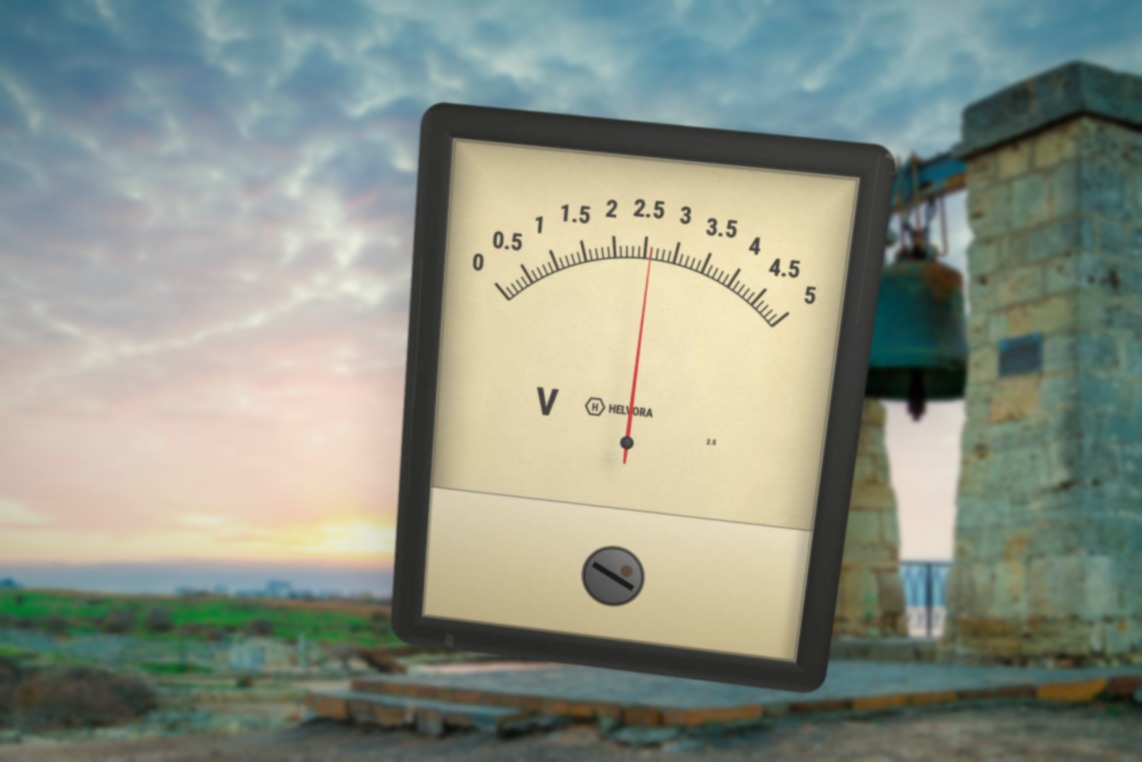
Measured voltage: 2.6V
